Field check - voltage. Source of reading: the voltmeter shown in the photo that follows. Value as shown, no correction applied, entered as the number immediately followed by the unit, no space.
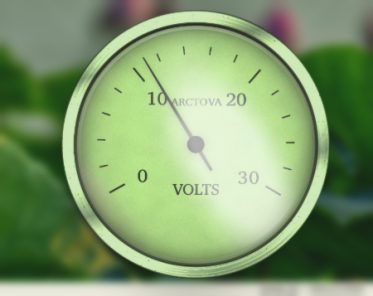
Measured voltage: 11V
